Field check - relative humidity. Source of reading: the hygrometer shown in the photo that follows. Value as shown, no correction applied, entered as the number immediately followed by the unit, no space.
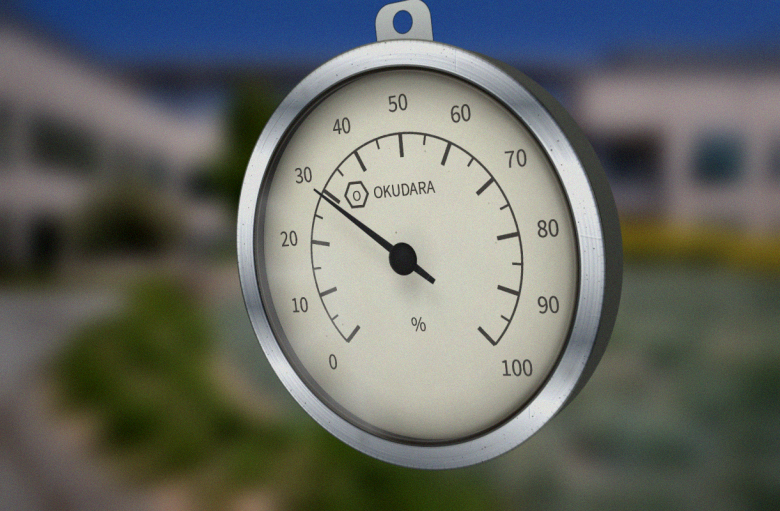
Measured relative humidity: 30%
